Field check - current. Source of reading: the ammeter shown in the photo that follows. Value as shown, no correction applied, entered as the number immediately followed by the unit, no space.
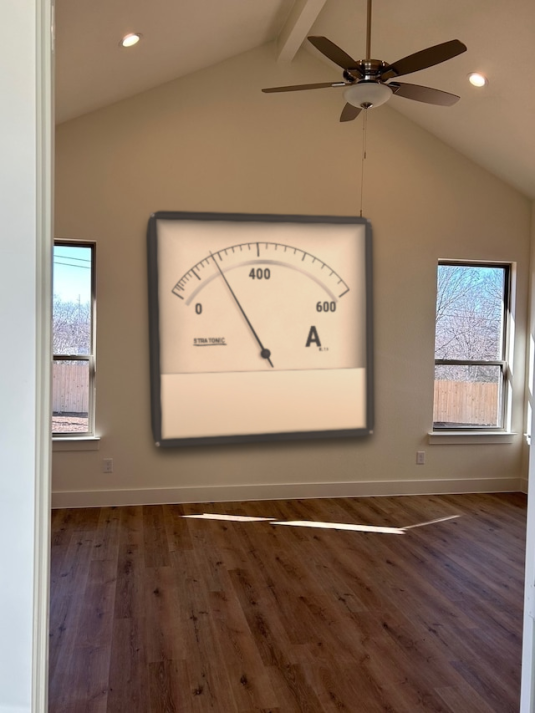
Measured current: 280A
